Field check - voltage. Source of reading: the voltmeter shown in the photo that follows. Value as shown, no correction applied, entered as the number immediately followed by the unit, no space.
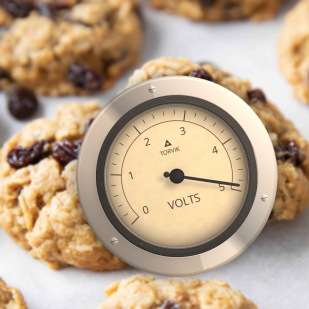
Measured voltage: 4.9V
